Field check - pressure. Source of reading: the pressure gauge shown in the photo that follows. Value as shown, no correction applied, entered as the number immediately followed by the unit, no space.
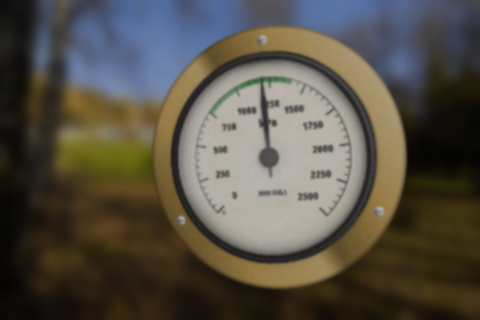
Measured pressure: 1200kPa
